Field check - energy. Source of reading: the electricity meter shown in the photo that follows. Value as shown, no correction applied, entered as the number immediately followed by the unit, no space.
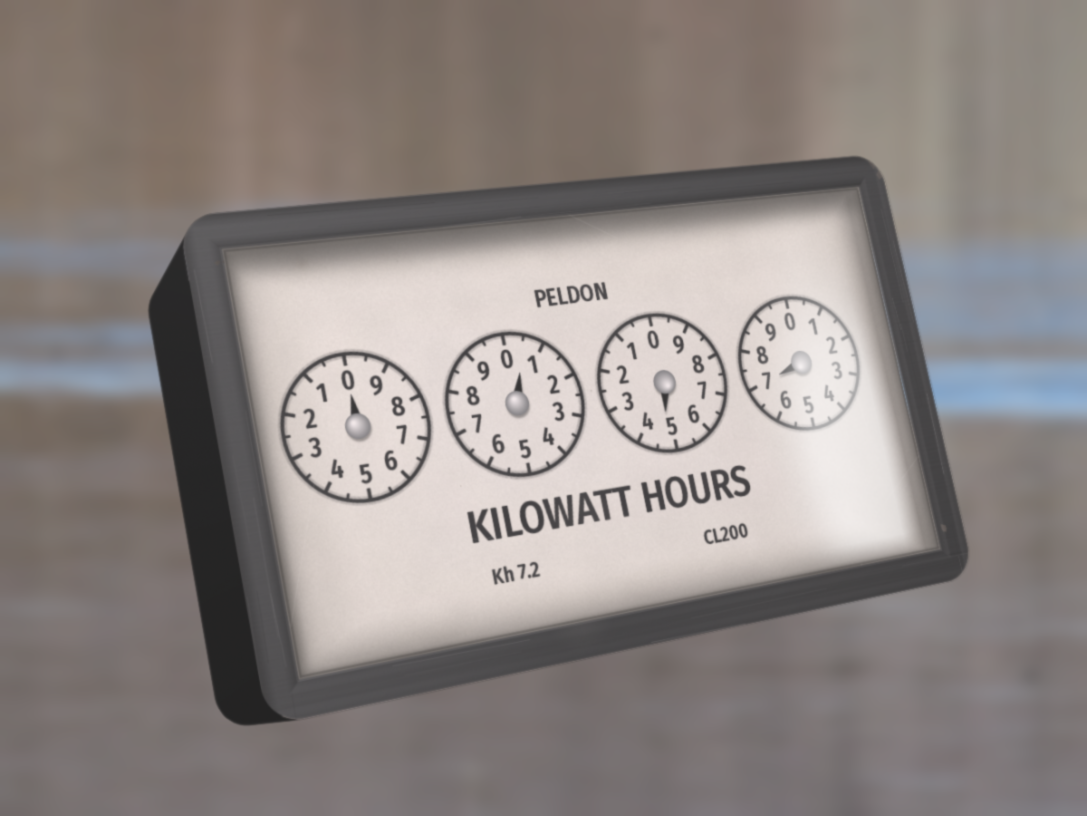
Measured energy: 47kWh
